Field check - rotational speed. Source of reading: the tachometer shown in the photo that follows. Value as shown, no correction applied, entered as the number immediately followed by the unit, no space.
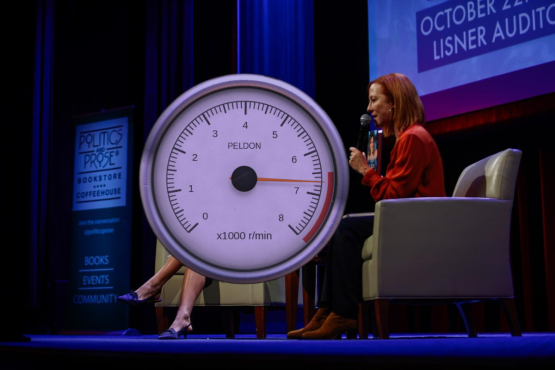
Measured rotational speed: 6700rpm
